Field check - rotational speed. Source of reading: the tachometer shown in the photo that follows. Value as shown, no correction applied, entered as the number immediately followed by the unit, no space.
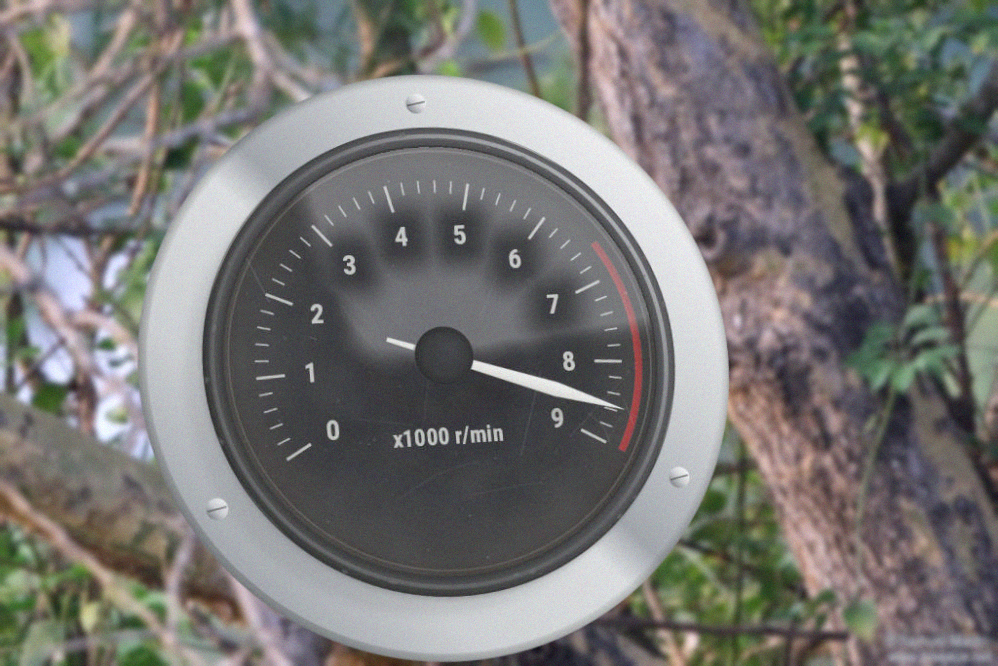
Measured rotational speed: 8600rpm
